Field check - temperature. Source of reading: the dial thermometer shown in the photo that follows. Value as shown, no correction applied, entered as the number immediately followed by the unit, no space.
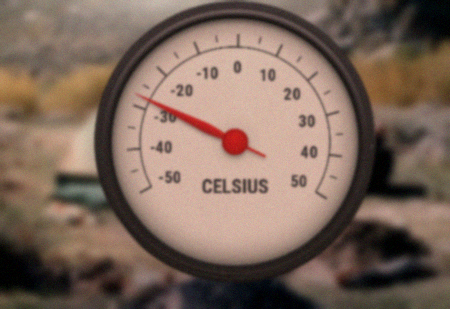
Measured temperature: -27.5°C
